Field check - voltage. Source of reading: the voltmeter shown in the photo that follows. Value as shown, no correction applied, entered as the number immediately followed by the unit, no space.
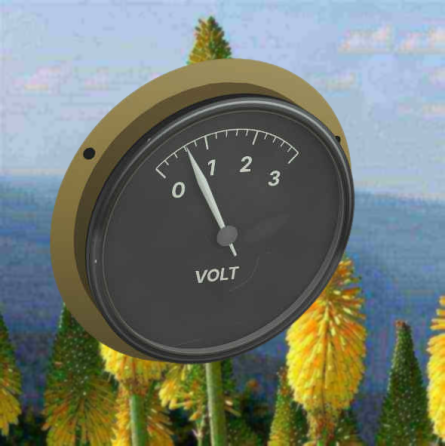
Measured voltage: 0.6V
